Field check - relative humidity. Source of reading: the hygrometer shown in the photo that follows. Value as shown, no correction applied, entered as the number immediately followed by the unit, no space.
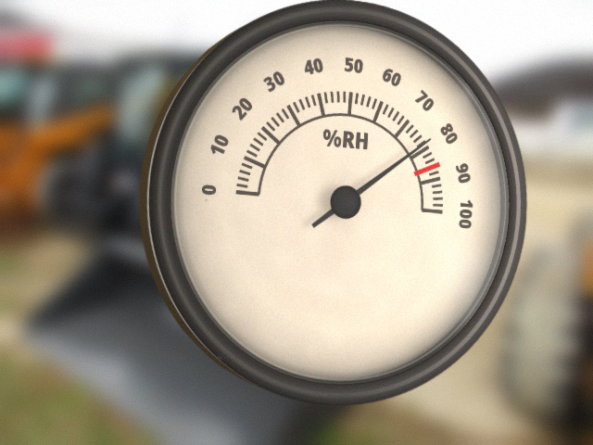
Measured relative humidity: 78%
